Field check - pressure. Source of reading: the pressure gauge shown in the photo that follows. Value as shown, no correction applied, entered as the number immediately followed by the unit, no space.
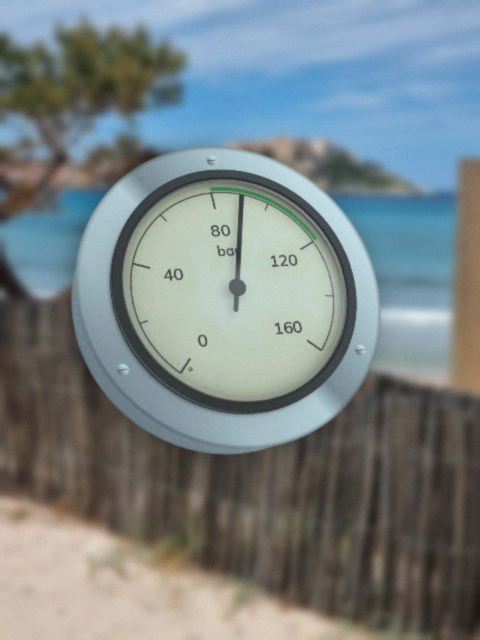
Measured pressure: 90bar
